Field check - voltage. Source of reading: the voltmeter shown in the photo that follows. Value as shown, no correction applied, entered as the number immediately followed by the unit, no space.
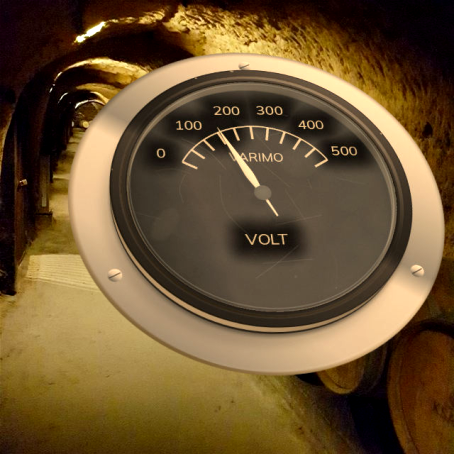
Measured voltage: 150V
